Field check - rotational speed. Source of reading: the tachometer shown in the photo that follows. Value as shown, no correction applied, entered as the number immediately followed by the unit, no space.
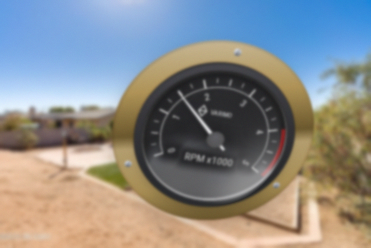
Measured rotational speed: 1500rpm
